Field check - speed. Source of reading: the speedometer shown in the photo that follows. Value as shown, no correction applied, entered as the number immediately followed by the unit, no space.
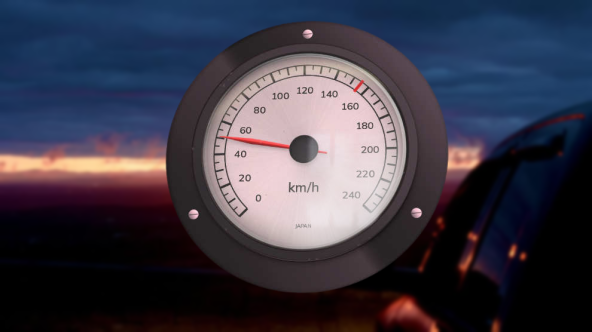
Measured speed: 50km/h
